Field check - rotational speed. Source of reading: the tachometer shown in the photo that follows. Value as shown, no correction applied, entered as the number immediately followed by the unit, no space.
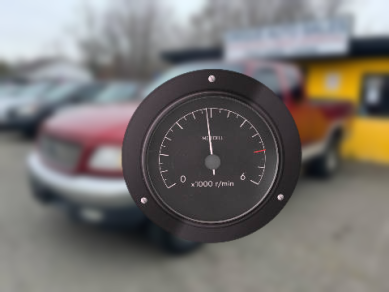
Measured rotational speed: 2875rpm
